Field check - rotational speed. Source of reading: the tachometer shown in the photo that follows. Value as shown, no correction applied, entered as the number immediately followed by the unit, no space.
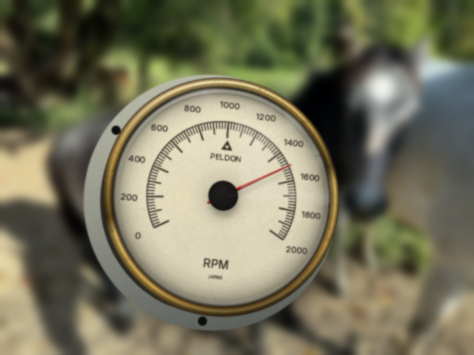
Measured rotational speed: 1500rpm
